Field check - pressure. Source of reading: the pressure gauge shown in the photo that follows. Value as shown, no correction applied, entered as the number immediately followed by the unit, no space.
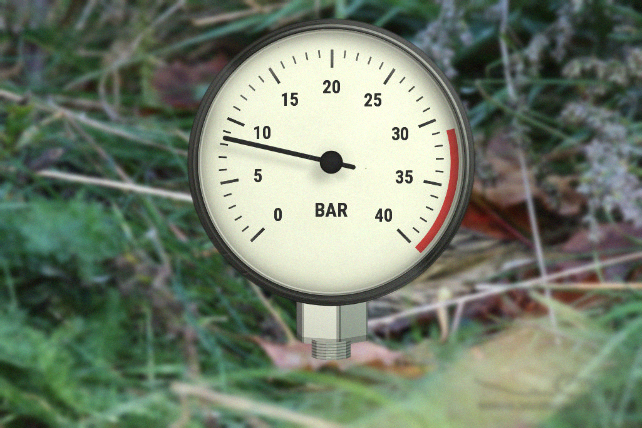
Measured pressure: 8.5bar
